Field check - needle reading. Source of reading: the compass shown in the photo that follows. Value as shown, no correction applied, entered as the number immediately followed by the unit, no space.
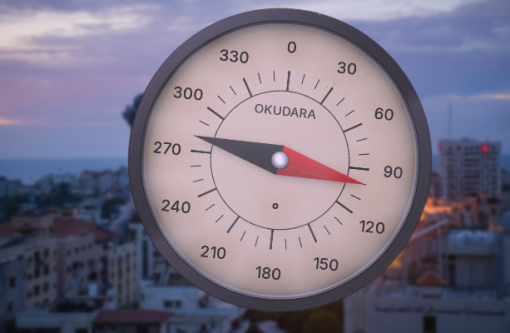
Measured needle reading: 100°
